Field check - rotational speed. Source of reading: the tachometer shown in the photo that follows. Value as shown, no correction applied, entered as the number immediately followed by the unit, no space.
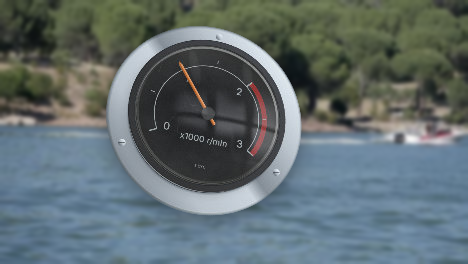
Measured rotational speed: 1000rpm
